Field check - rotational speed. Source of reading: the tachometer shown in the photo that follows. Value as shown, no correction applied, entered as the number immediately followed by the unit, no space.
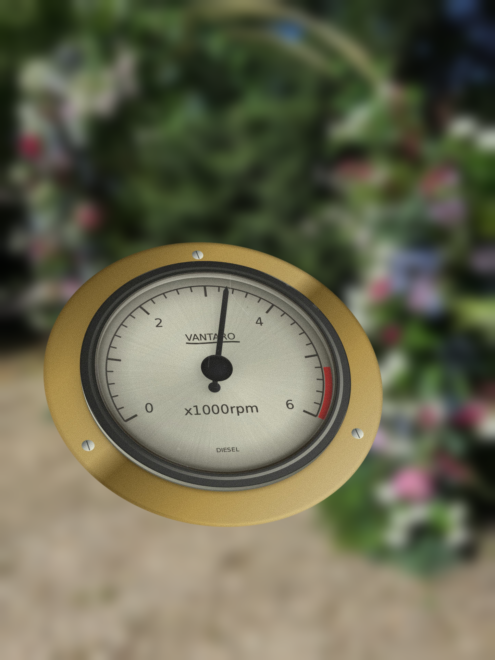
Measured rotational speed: 3300rpm
